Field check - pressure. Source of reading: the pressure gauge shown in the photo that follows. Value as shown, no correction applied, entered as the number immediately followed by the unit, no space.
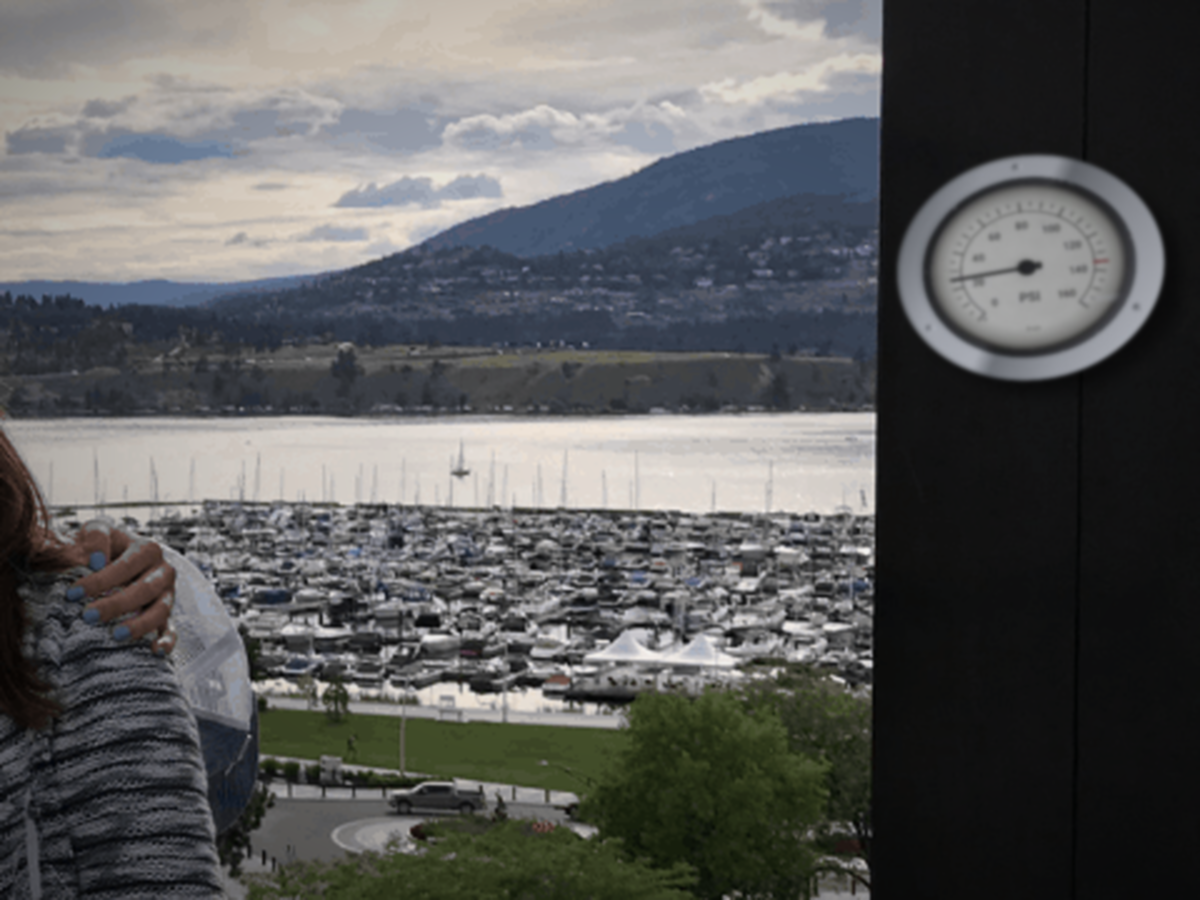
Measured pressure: 25psi
